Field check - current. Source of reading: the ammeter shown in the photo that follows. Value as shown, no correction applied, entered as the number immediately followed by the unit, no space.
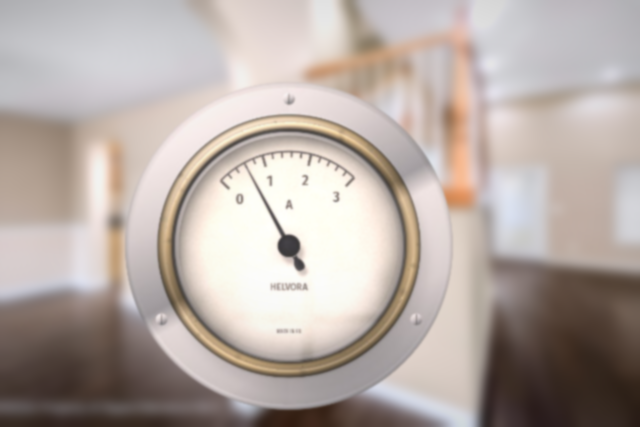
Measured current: 0.6A
